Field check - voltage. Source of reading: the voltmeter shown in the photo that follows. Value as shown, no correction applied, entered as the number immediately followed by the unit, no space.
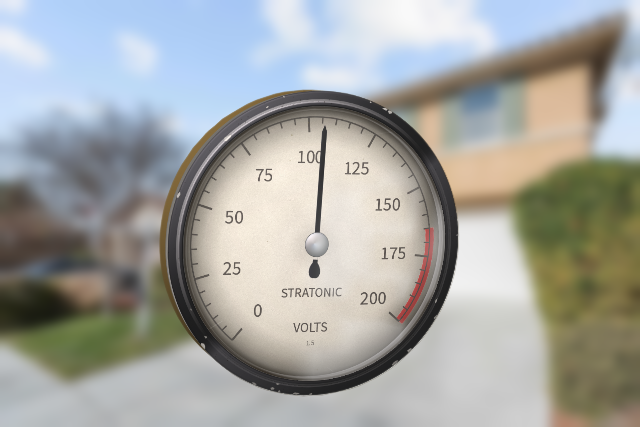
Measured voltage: 105V
